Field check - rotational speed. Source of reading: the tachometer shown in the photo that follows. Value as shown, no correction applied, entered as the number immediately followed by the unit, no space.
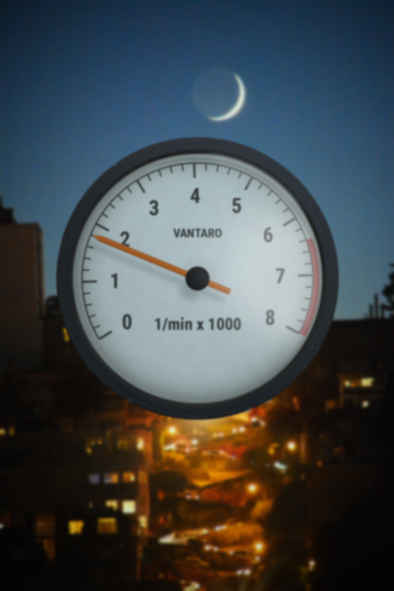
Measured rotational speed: 1800rpm
